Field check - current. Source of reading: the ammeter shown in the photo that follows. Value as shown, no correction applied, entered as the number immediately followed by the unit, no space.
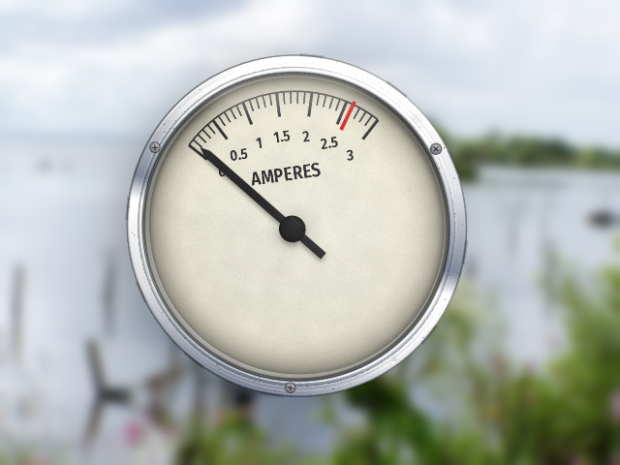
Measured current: 0.1A
